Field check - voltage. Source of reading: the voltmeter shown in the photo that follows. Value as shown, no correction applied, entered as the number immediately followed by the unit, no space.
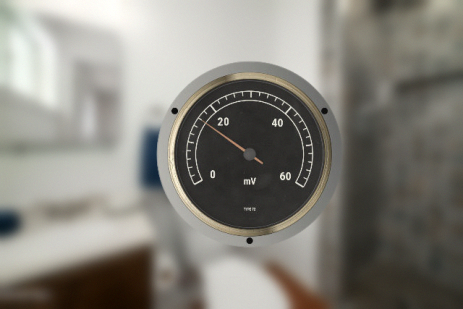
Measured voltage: 16mV
